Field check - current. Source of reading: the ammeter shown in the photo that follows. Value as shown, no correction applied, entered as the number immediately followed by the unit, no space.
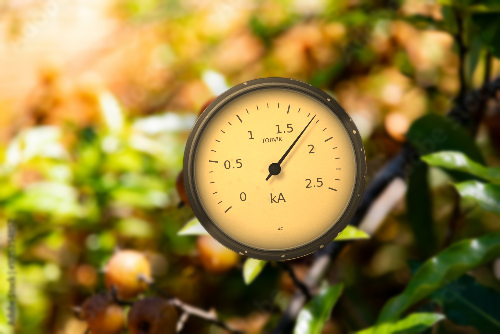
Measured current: 1.75kA
